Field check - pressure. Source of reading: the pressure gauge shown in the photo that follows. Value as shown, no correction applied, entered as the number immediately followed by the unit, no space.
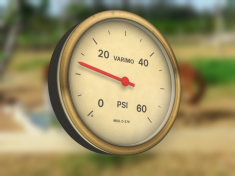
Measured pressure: 12.5psi
